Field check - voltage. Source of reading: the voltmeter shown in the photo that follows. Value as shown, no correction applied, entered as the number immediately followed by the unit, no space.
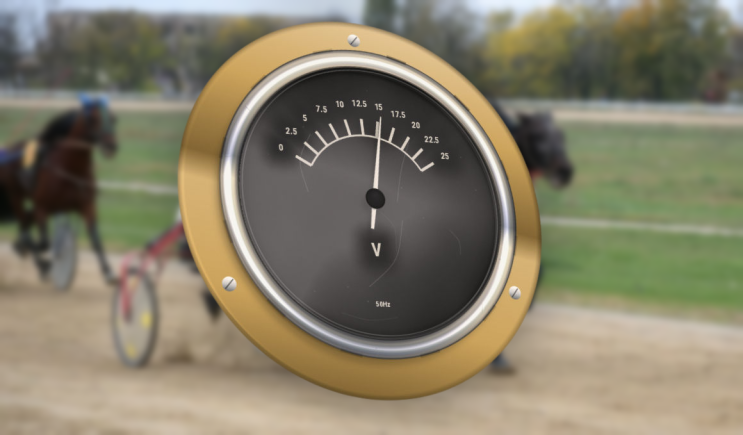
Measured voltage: 15V
